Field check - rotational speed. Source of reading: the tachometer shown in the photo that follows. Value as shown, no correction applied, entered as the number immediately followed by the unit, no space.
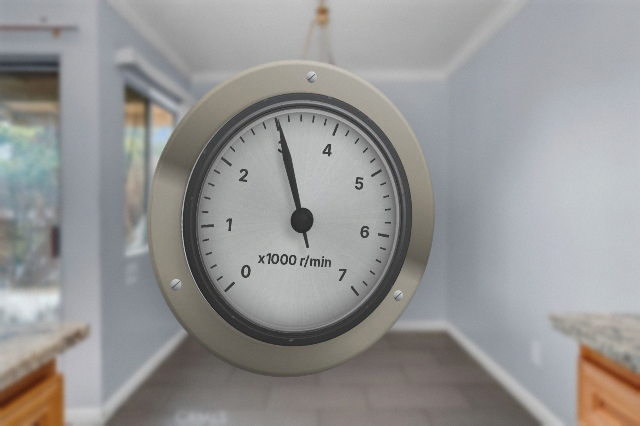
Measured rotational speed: 3000rpm
